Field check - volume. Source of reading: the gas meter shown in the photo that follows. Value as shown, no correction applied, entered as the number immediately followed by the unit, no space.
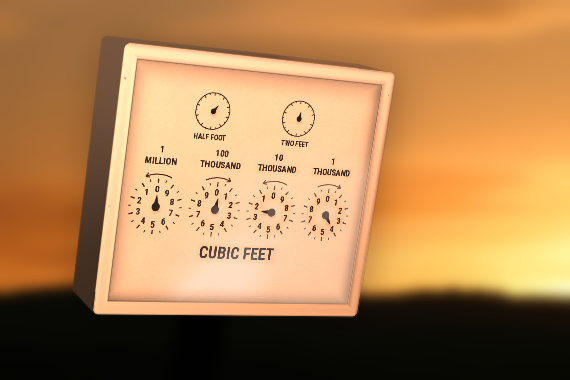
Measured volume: 2400ft³
